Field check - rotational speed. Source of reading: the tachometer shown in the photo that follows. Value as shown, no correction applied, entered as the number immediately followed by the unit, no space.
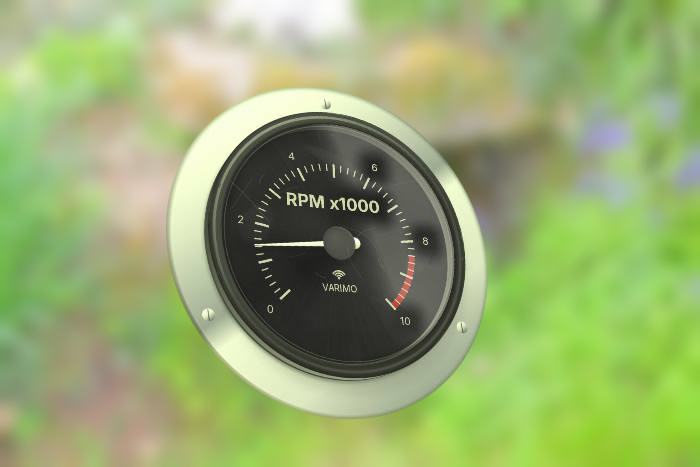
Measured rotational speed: 1400rpm
